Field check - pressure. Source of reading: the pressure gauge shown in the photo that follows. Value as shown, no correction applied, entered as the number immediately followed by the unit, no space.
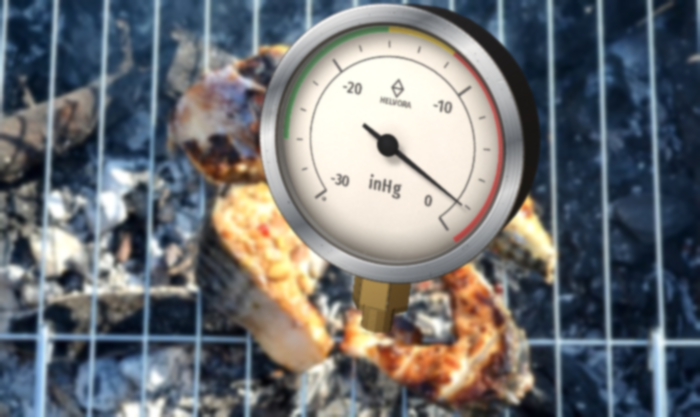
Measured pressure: -2inHg
